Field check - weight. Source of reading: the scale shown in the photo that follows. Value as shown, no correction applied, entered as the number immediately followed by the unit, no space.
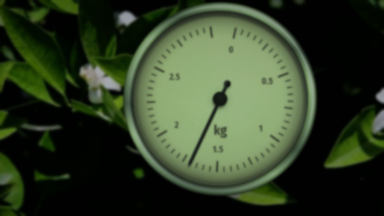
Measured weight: 1.7kg
